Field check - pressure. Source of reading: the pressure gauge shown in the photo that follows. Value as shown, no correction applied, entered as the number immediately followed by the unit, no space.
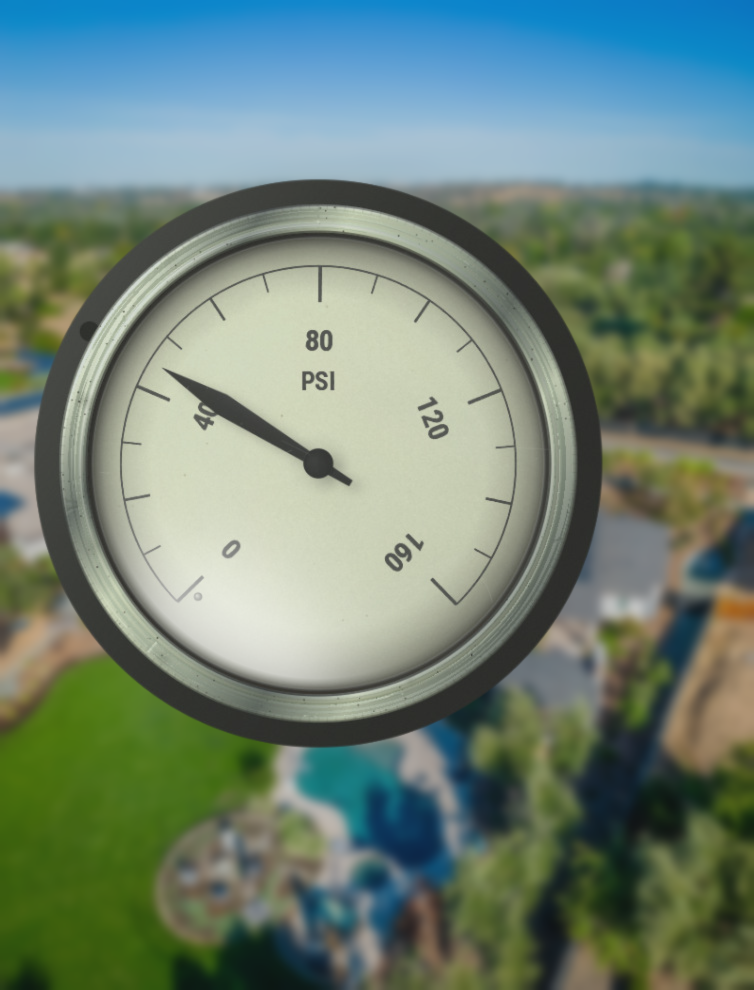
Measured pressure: 45psi
